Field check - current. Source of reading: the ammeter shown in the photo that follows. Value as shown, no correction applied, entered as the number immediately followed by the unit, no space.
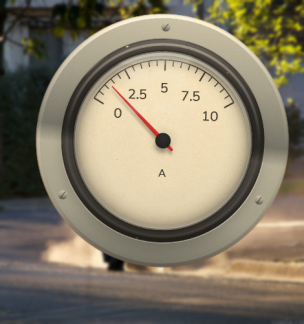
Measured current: 1.25A
